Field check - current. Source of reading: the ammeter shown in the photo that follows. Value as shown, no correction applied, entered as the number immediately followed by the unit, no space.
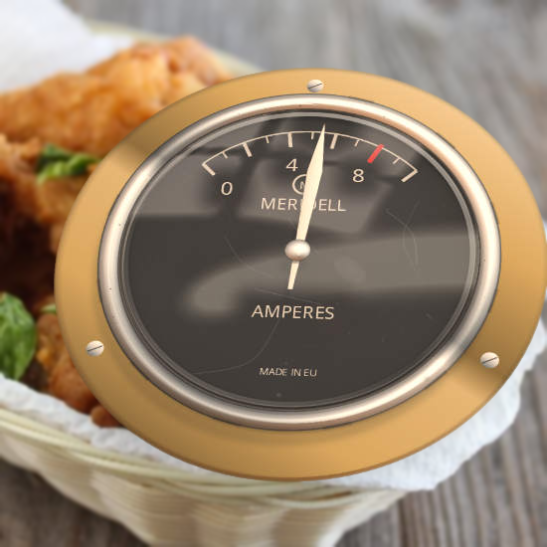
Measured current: 5.5A
